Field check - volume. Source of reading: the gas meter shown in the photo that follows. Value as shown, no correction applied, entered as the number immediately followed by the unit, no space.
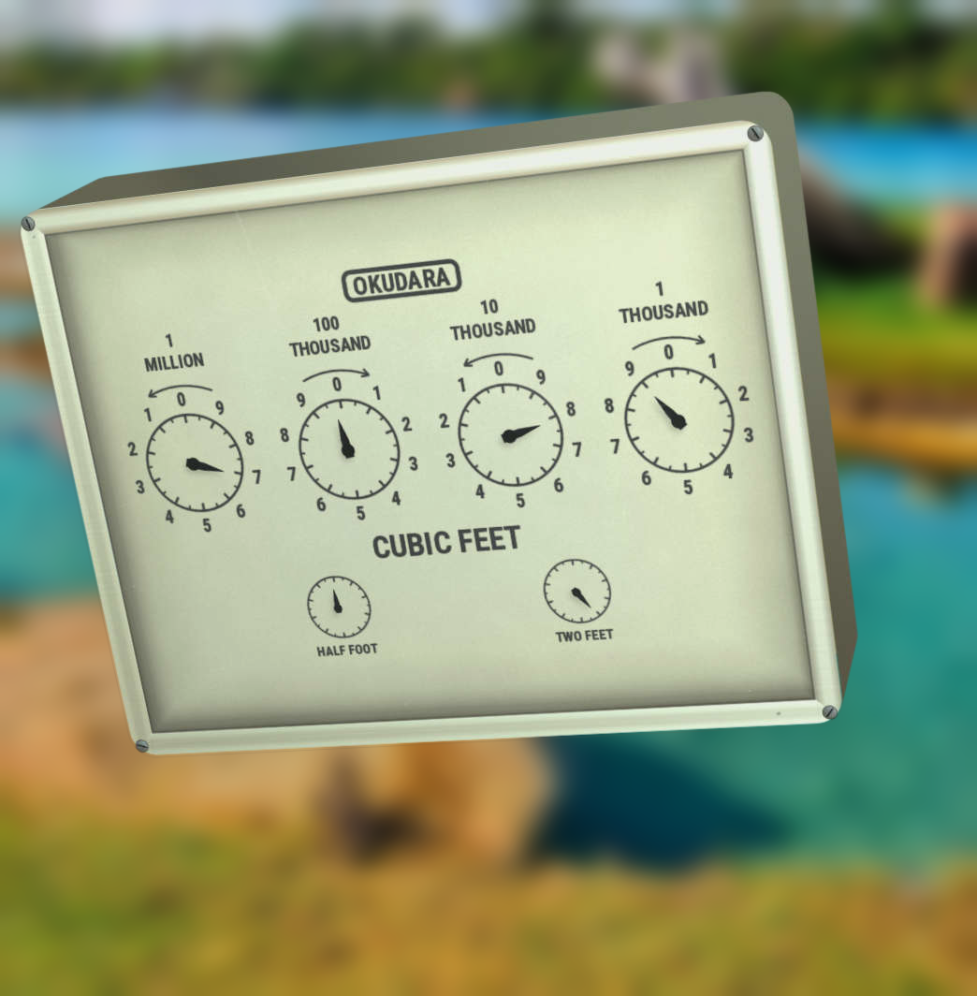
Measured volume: 697900ft³
